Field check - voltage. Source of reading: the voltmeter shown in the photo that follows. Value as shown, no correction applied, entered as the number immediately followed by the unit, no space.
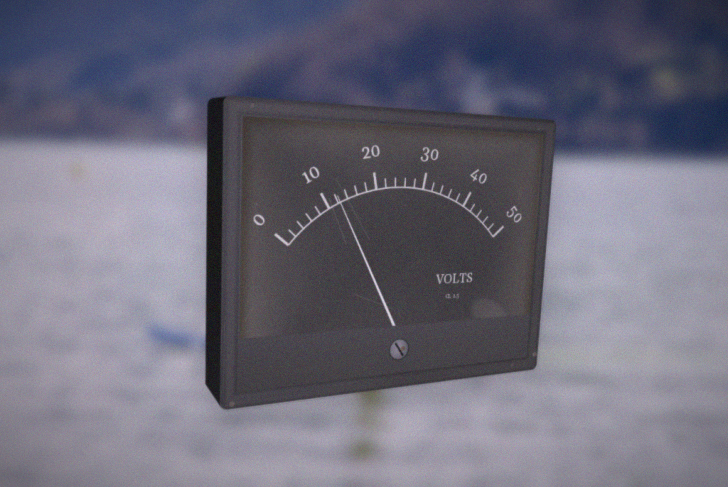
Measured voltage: 12V
